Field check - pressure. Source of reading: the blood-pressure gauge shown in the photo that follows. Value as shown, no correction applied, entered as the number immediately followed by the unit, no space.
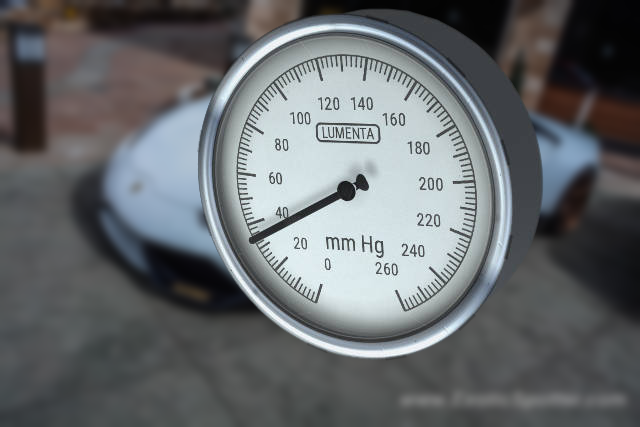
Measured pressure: 34mmHg
